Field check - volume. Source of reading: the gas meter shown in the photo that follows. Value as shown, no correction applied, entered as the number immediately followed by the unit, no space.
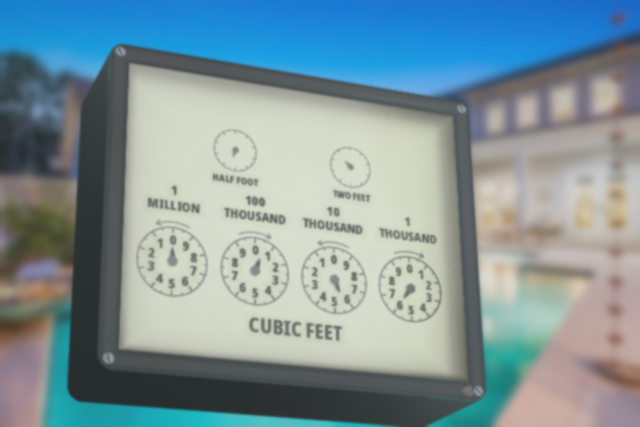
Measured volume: 5600ft³
